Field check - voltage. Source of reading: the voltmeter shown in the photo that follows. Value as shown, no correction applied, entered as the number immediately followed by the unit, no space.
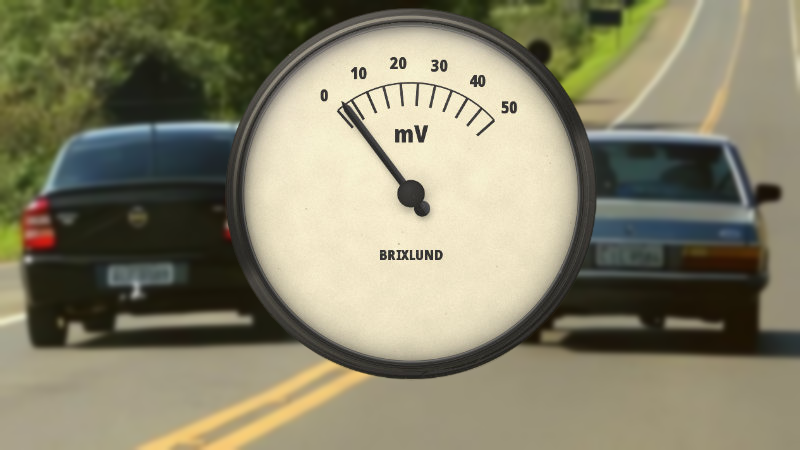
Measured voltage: 2.5mV
